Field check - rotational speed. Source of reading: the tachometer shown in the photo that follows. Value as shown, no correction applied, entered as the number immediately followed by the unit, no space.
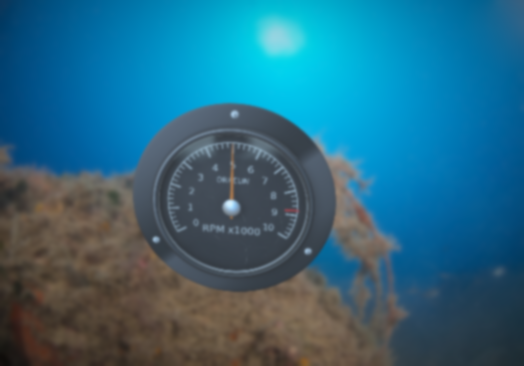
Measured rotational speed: 5000rpm
